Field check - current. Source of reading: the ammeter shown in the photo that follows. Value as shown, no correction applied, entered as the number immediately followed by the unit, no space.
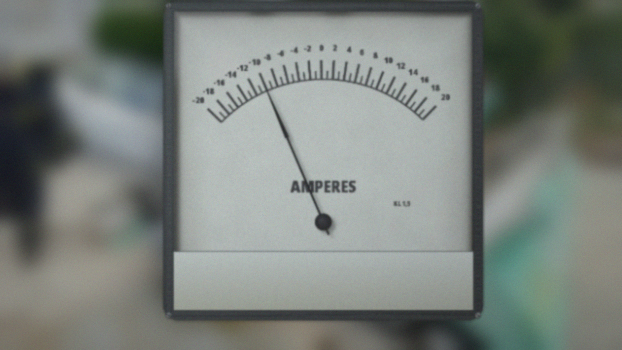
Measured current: -10A
